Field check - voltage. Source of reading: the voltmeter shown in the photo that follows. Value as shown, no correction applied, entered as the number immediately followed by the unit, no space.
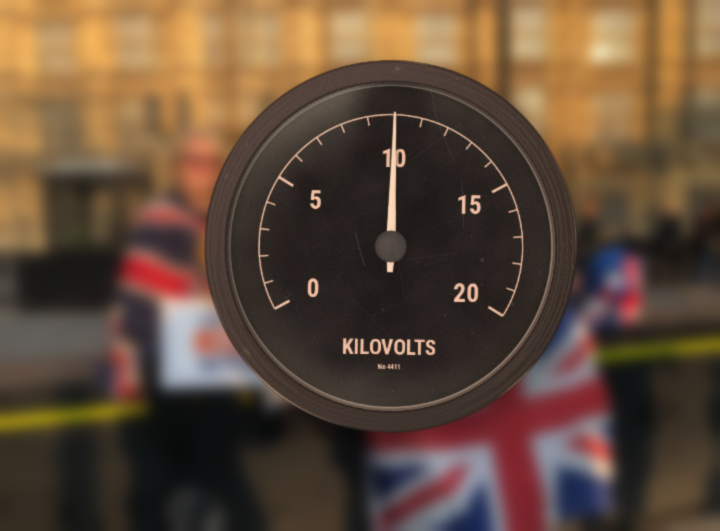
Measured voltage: 10kV
